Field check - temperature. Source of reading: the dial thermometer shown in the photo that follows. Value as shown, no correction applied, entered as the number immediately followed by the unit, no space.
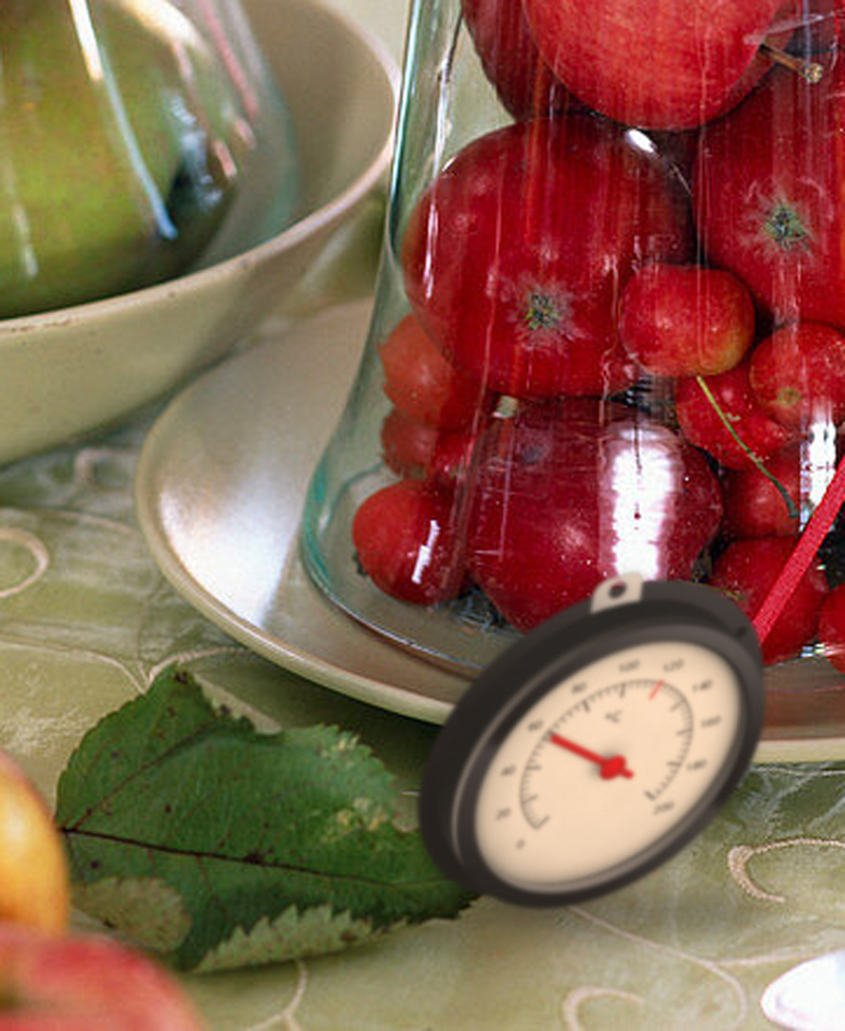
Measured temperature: 60°C
